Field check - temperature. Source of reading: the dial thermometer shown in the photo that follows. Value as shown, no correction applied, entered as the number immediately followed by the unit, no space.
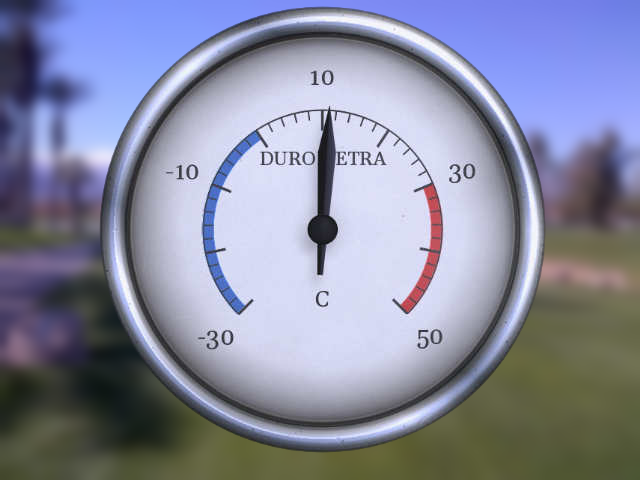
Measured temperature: 11°C
